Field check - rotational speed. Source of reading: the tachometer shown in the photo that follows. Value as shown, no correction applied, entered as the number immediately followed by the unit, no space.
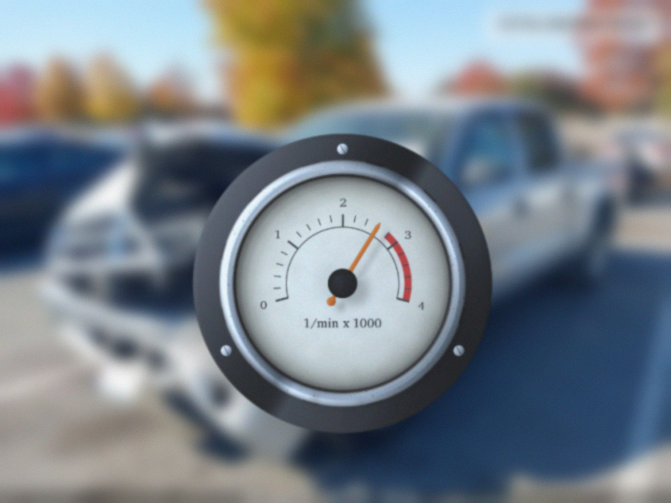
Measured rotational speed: 2600rpm
